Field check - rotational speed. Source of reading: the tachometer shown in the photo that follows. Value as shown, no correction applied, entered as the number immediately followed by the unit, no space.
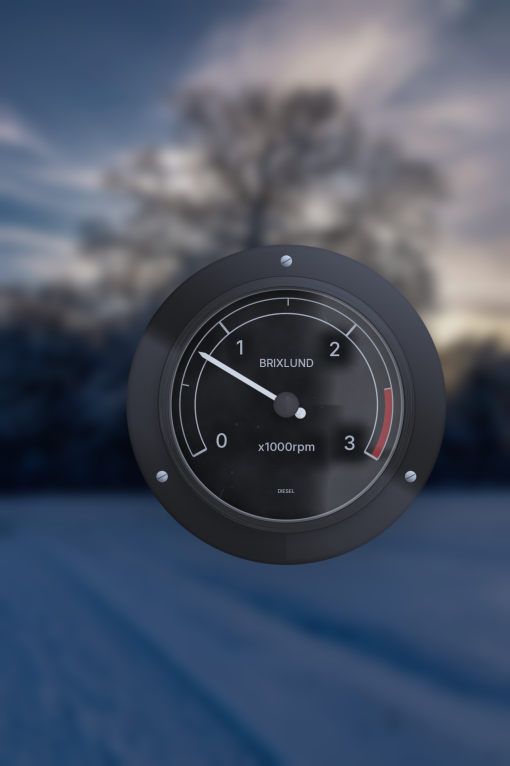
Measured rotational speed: 750rpm
